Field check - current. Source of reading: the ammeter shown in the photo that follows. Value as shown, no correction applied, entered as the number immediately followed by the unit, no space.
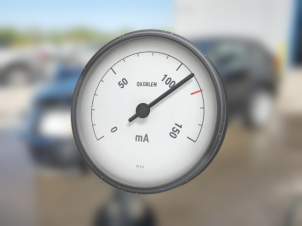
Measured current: 110mA
